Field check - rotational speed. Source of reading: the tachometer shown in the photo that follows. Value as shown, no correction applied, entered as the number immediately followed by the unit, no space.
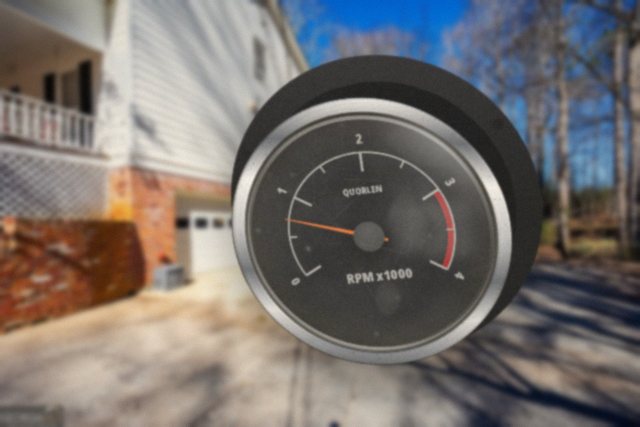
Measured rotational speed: 750rpm
